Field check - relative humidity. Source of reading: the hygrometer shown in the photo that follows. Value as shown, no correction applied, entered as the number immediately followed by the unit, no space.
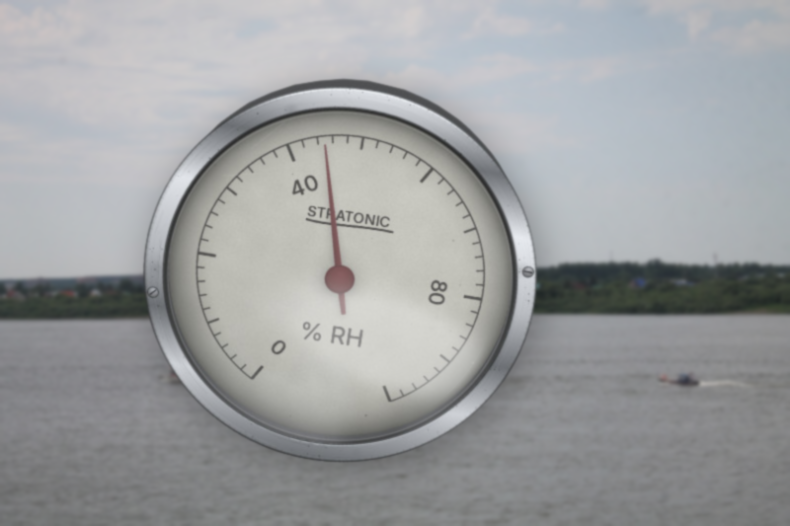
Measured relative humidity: 45%
